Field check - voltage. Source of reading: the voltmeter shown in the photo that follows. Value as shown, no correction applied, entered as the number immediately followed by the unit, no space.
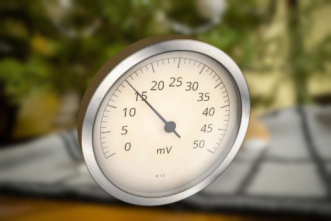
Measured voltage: 15mV
